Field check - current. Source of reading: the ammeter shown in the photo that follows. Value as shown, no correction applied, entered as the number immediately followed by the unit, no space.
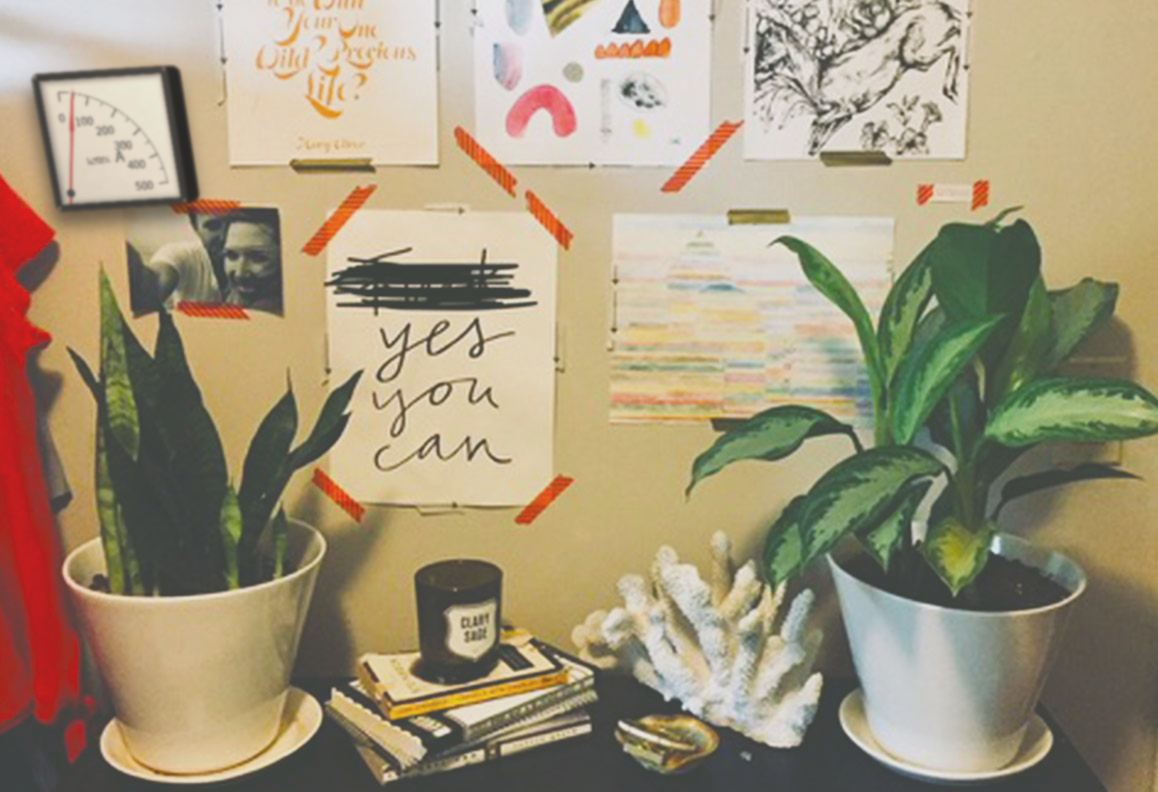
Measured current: 50A
